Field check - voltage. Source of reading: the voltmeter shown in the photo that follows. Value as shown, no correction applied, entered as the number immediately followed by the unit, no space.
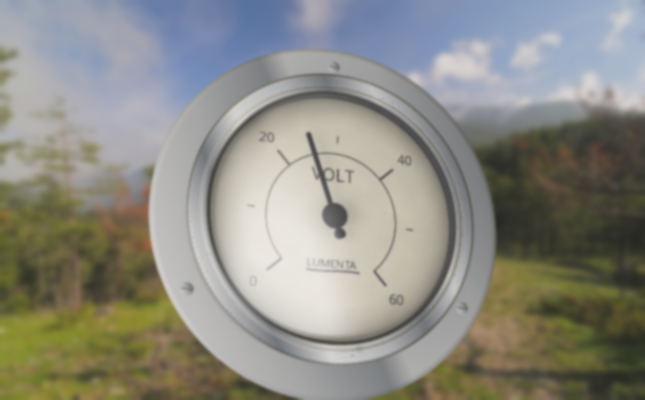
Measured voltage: 25V
